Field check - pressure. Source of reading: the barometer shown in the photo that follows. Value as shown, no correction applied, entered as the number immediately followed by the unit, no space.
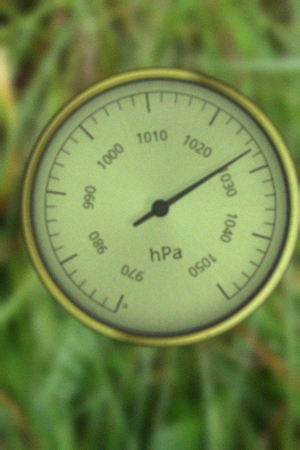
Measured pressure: 1027hPa
